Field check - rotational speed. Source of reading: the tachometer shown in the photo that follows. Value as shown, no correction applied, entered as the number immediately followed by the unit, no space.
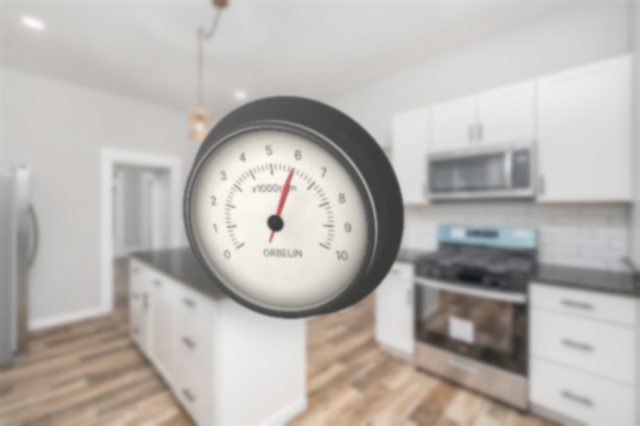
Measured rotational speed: 6000rpm
